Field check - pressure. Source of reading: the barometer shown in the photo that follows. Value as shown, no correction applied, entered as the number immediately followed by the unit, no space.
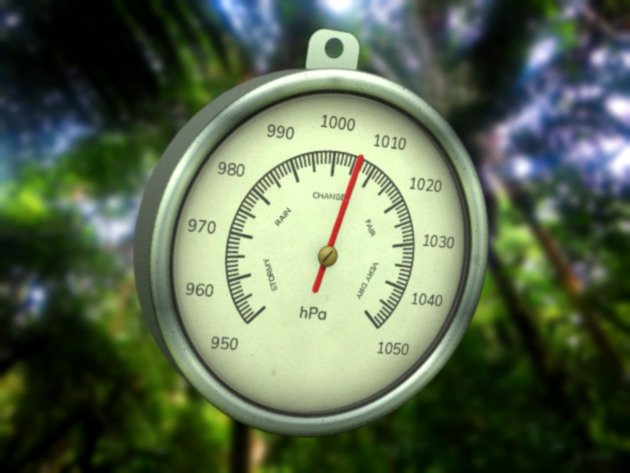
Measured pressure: 1005hPa
